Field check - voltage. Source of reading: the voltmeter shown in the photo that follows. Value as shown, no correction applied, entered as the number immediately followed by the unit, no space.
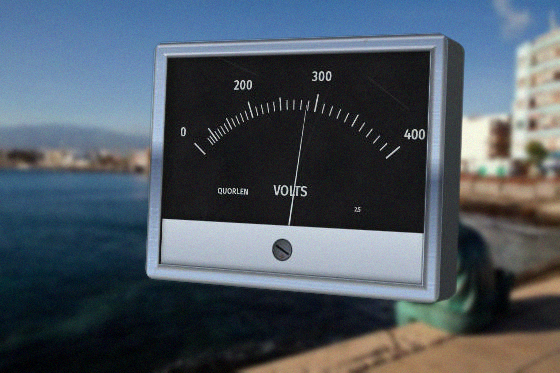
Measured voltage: 290V
